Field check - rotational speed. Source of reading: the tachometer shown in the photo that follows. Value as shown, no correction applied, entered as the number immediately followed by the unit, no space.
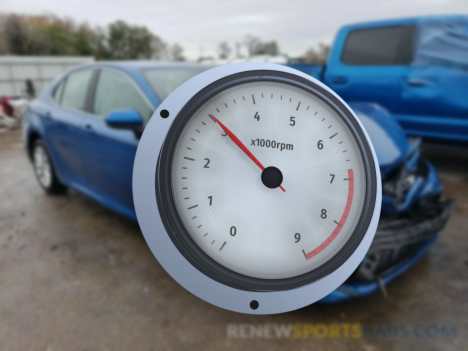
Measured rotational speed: 3000rpm
